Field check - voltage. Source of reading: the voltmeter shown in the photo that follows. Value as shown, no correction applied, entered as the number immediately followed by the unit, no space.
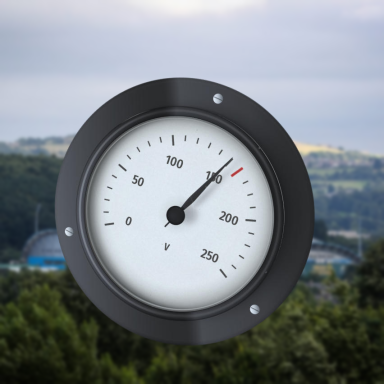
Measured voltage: 150V
